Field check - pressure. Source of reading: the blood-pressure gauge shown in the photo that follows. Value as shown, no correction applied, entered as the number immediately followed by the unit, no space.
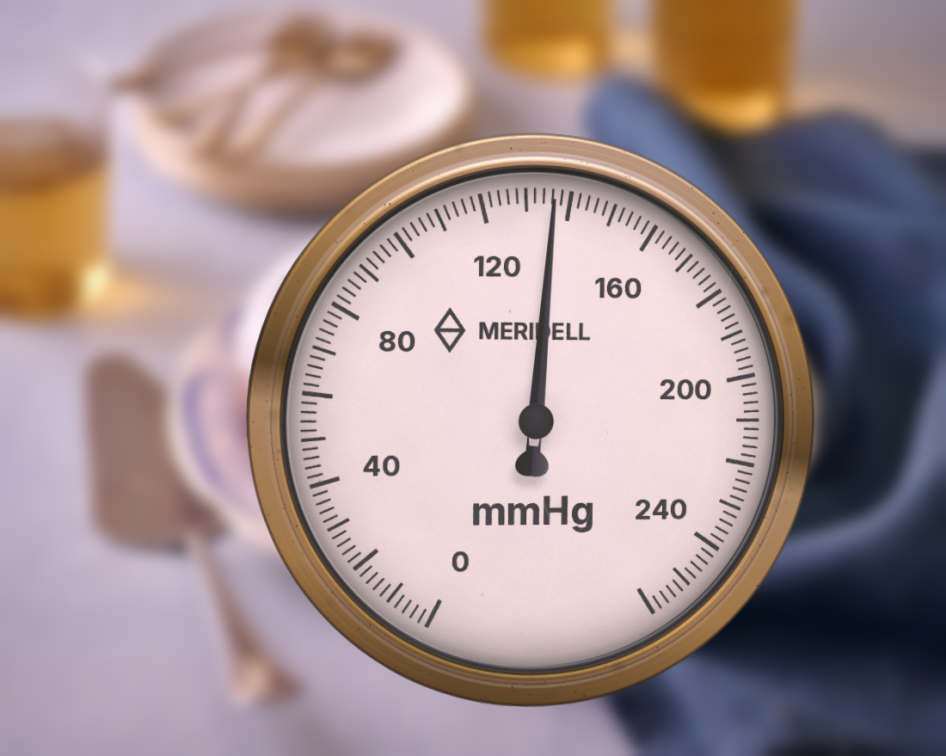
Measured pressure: 136mmHg
